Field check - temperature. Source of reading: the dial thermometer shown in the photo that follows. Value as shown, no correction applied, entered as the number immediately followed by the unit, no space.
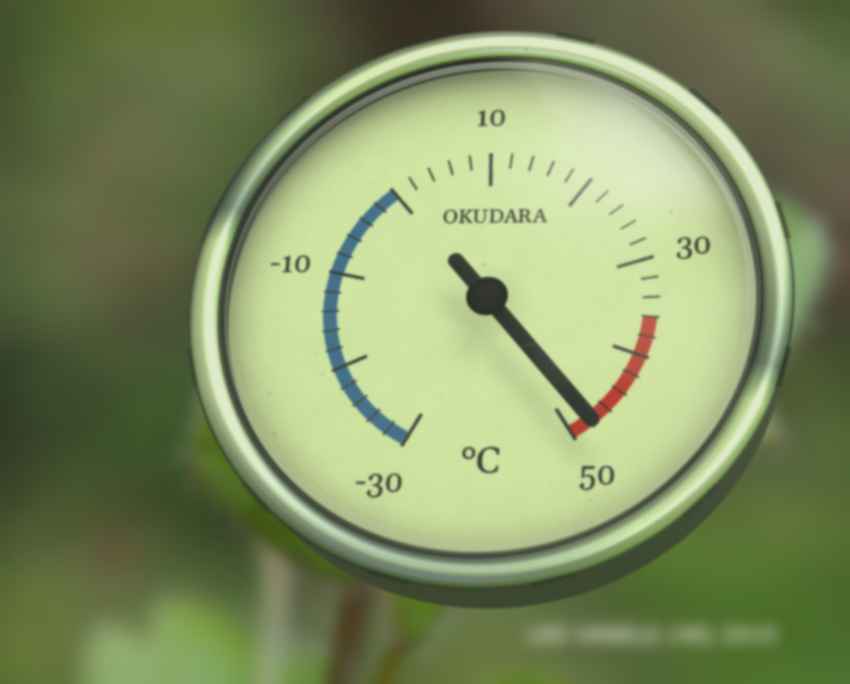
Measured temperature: 48°C
